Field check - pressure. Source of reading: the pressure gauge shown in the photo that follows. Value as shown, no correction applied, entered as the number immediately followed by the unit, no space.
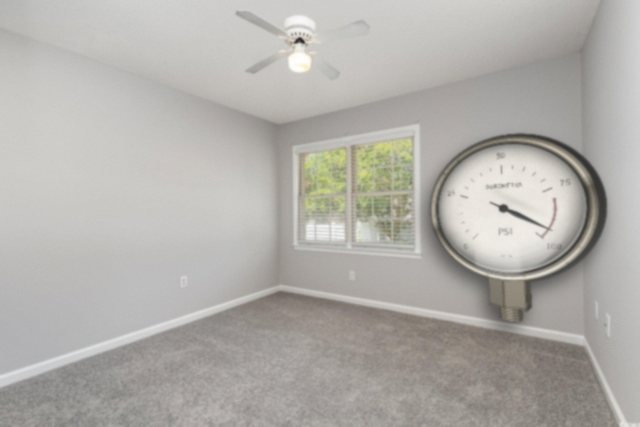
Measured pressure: 95psi
